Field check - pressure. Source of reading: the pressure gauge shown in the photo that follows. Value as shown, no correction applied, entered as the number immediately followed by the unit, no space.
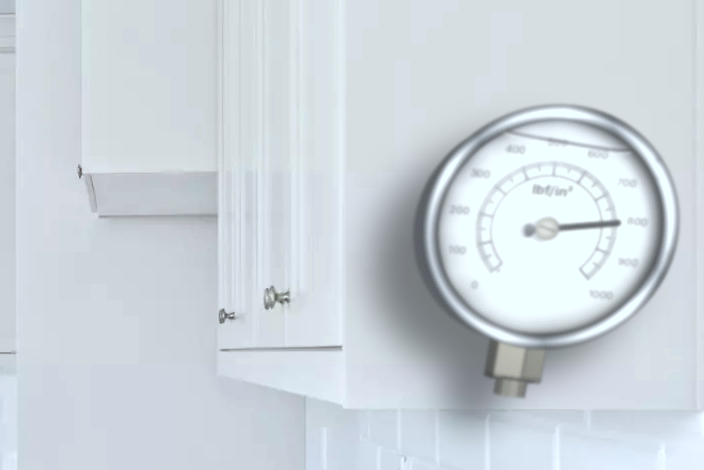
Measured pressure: 800psi
